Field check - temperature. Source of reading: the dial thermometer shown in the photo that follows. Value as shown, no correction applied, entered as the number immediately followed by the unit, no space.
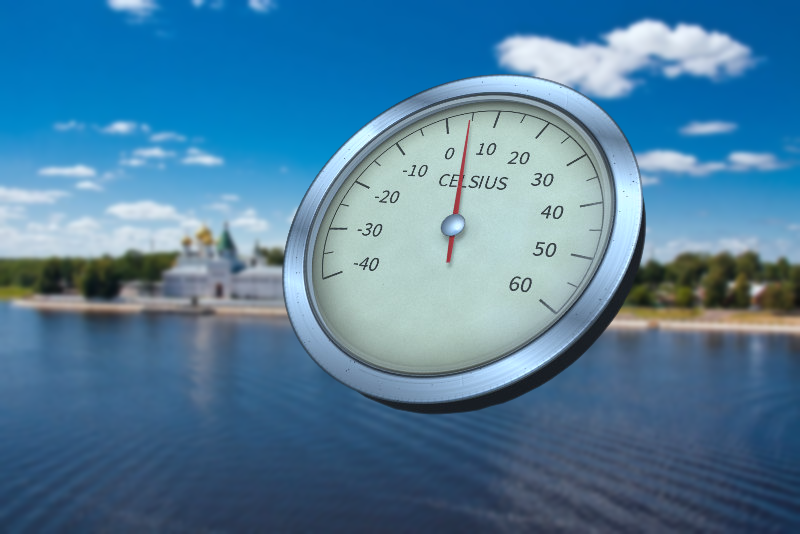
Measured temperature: 5°C
